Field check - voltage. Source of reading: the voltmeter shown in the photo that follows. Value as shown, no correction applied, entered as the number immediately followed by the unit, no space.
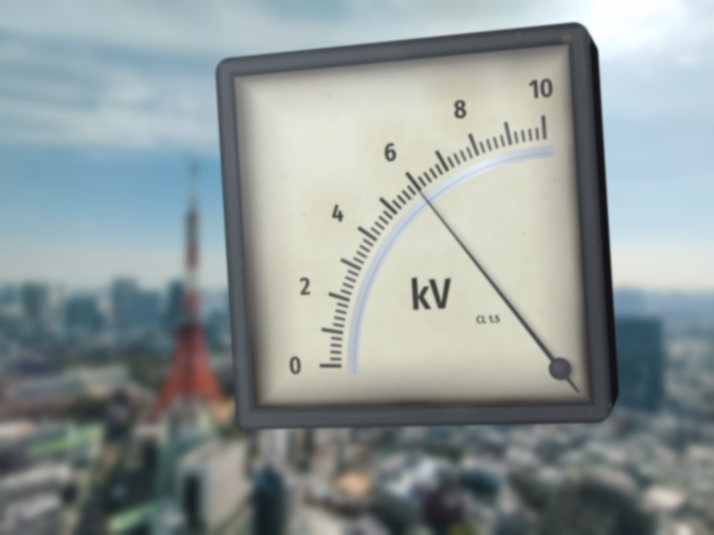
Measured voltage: 6kV
